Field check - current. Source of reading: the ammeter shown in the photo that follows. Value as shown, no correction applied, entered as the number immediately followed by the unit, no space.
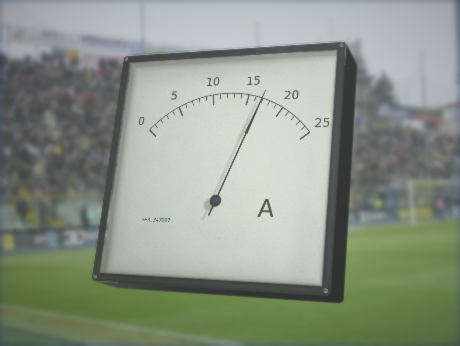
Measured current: 17A
